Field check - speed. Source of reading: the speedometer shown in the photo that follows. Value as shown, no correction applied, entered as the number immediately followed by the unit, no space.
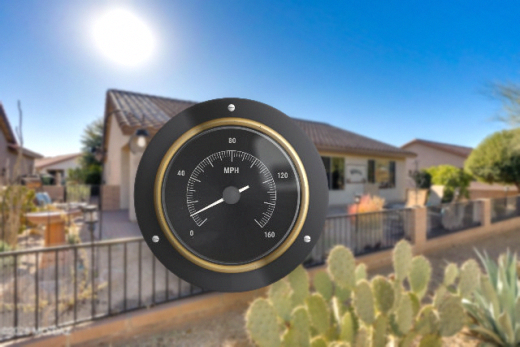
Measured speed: 10mph
